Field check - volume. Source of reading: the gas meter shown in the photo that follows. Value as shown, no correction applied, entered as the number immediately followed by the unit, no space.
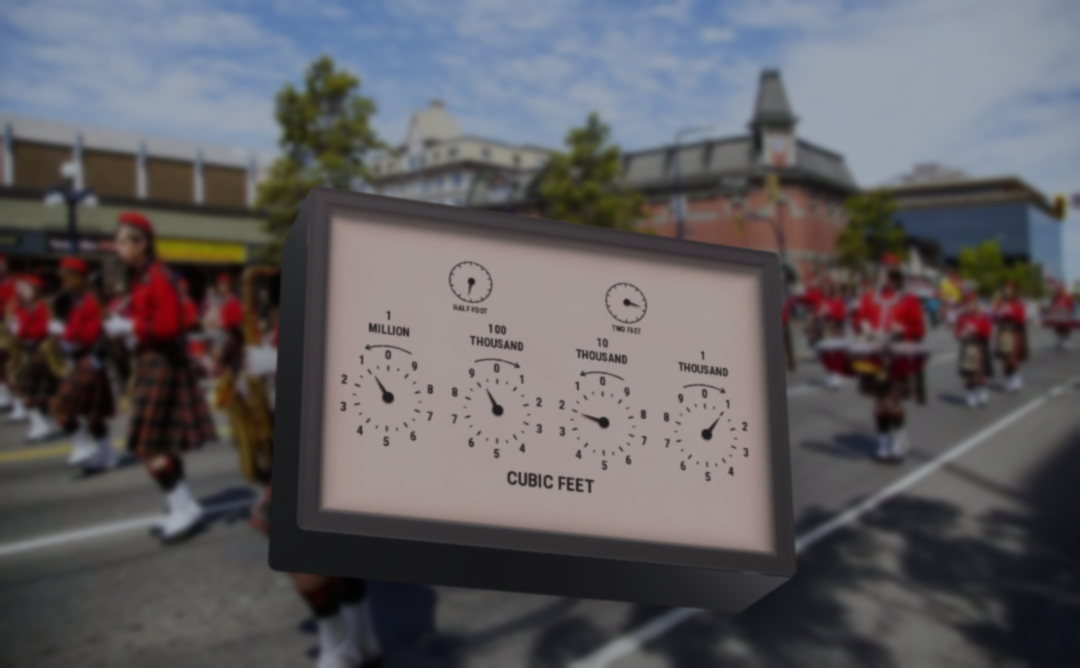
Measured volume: 92100ft³
